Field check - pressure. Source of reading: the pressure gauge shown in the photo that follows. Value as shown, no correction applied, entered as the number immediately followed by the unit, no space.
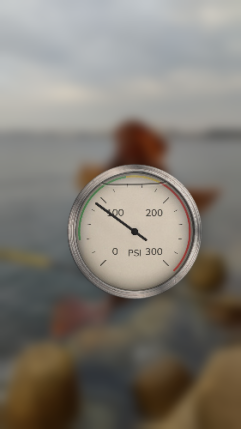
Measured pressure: 90psi
